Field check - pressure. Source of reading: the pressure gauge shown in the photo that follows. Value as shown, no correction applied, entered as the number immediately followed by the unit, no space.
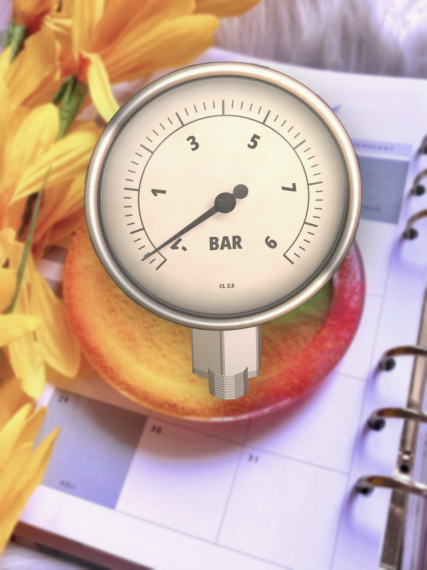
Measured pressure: -0.6bar
